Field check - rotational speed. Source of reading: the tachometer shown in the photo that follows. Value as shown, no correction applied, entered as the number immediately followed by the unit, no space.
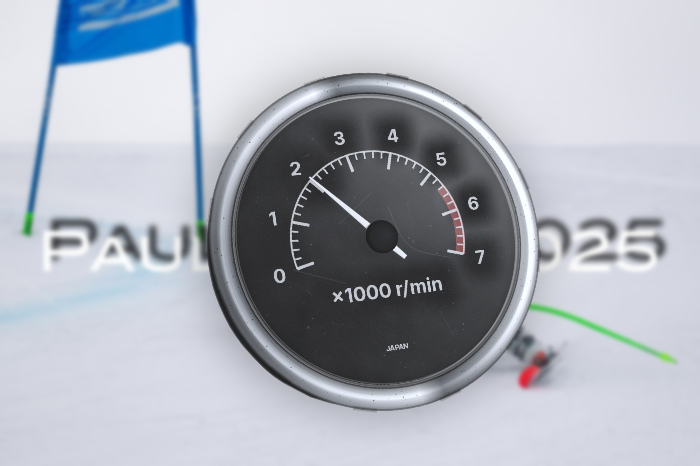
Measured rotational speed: 2000rpm
